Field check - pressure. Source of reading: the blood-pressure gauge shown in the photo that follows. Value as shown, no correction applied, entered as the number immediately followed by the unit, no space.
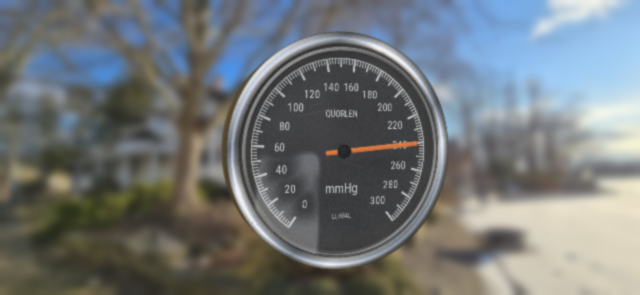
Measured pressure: 240mmHg
